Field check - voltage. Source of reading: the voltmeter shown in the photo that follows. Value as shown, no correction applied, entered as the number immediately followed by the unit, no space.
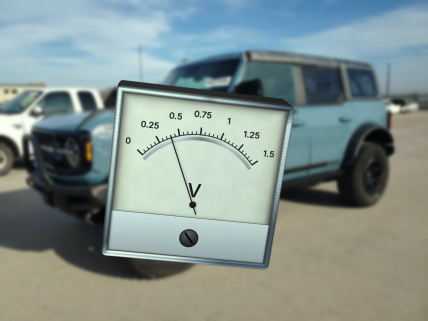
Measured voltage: 0.4V
